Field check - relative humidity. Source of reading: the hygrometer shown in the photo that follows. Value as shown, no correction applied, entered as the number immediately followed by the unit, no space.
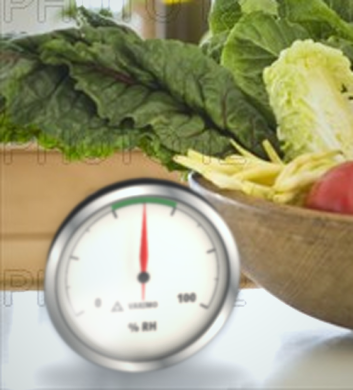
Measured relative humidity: 50%
